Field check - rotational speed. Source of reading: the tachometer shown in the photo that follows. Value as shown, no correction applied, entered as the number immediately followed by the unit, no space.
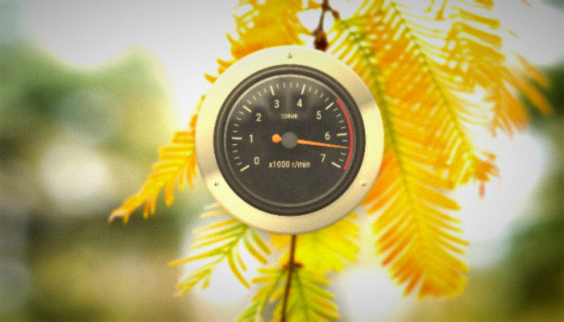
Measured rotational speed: 6400rpm
